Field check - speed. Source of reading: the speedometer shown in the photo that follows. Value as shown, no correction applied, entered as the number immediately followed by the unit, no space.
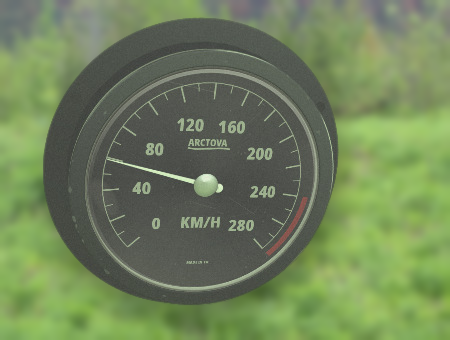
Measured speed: 60km/h
